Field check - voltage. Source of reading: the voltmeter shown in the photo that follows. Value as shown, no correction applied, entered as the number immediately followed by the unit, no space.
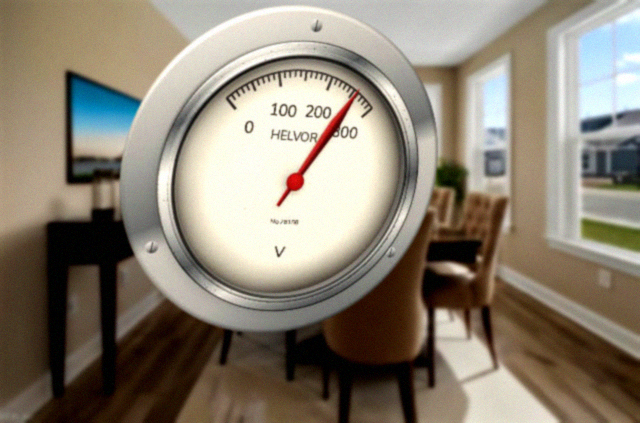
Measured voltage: 250V
